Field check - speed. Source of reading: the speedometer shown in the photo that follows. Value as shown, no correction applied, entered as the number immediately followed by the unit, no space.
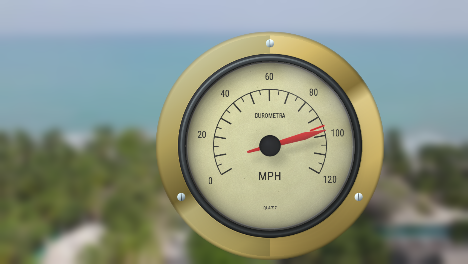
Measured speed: 97.5mph
